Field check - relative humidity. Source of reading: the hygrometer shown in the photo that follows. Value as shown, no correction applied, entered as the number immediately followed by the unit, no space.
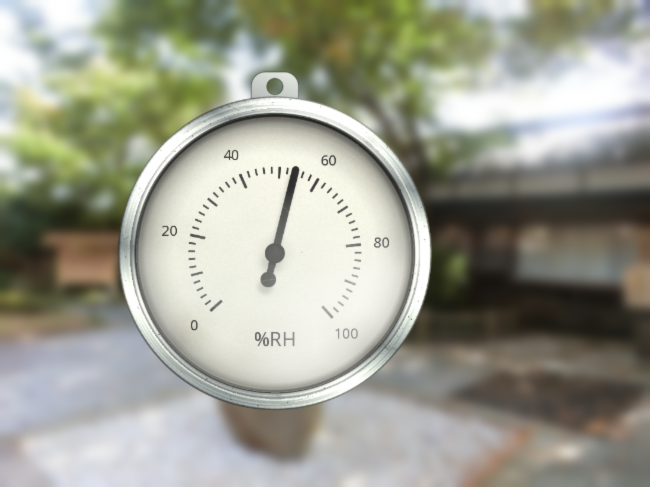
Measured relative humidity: 54%
